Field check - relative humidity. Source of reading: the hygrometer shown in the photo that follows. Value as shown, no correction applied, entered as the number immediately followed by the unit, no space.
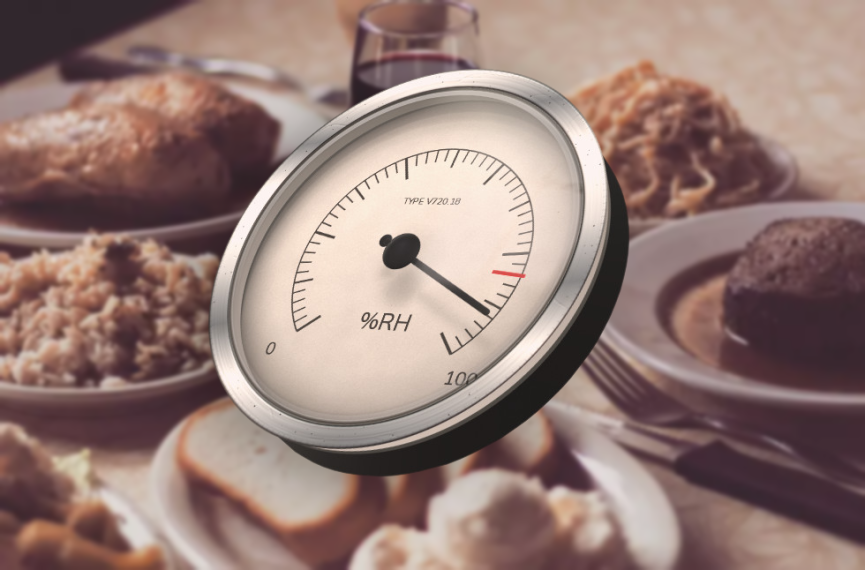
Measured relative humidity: 92%
